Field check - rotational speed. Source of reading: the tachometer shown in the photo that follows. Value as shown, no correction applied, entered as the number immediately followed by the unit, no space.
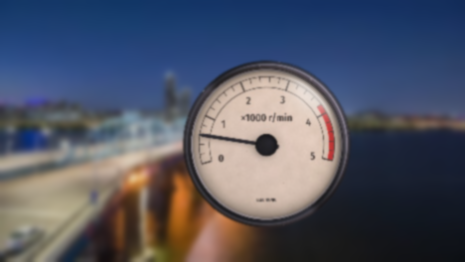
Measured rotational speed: 600rpm
